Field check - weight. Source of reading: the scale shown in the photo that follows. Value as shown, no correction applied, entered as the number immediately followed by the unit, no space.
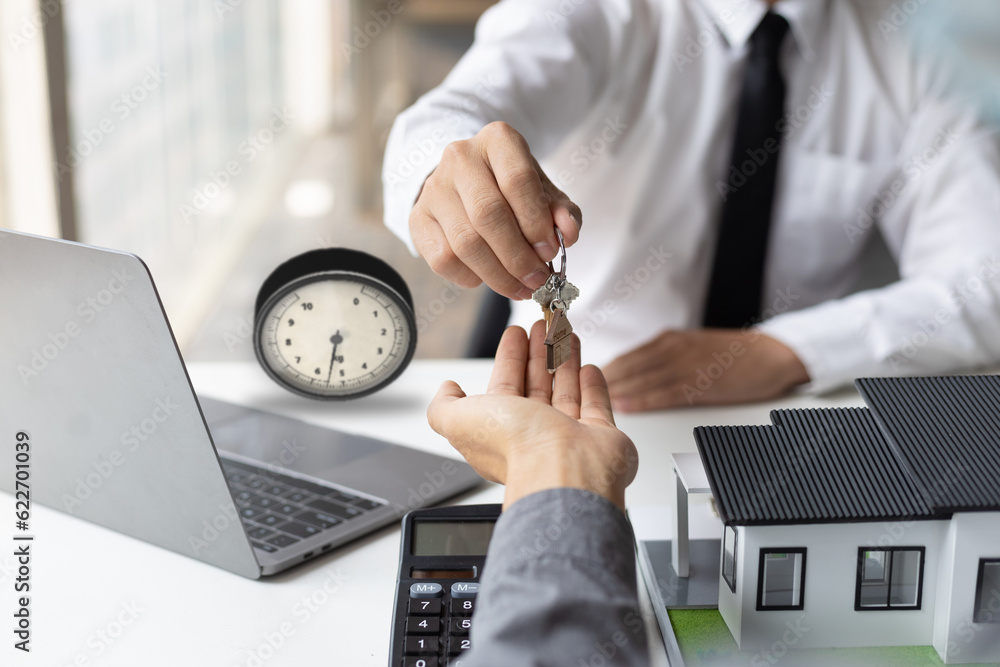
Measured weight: 5.5kg
